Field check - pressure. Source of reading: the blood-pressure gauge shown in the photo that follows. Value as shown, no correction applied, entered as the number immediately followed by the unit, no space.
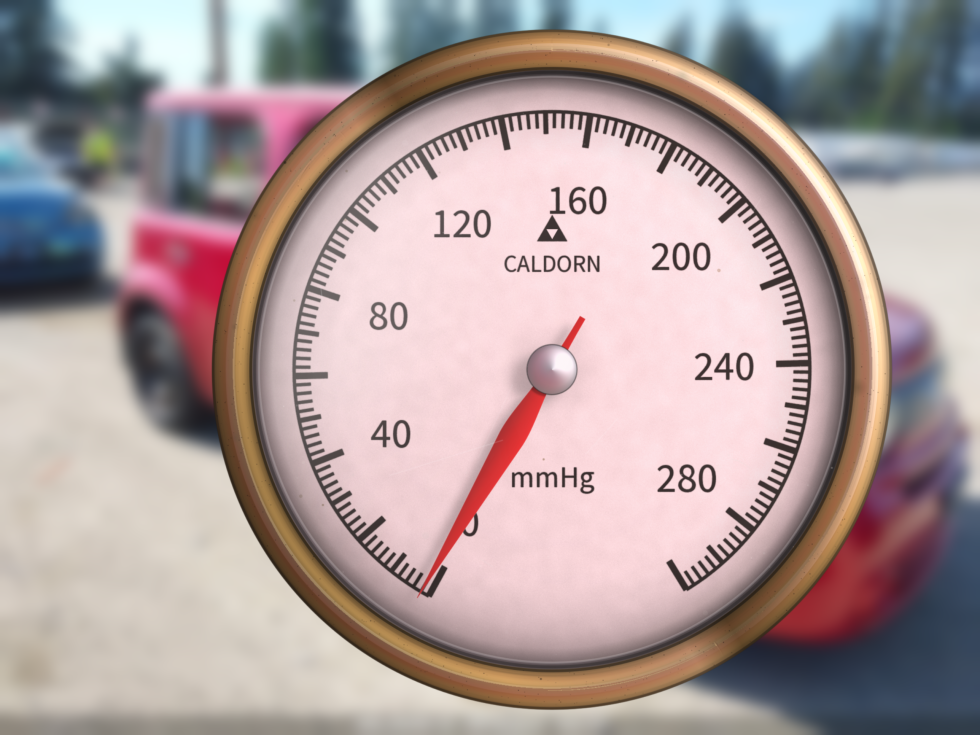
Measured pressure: 2mmHg
